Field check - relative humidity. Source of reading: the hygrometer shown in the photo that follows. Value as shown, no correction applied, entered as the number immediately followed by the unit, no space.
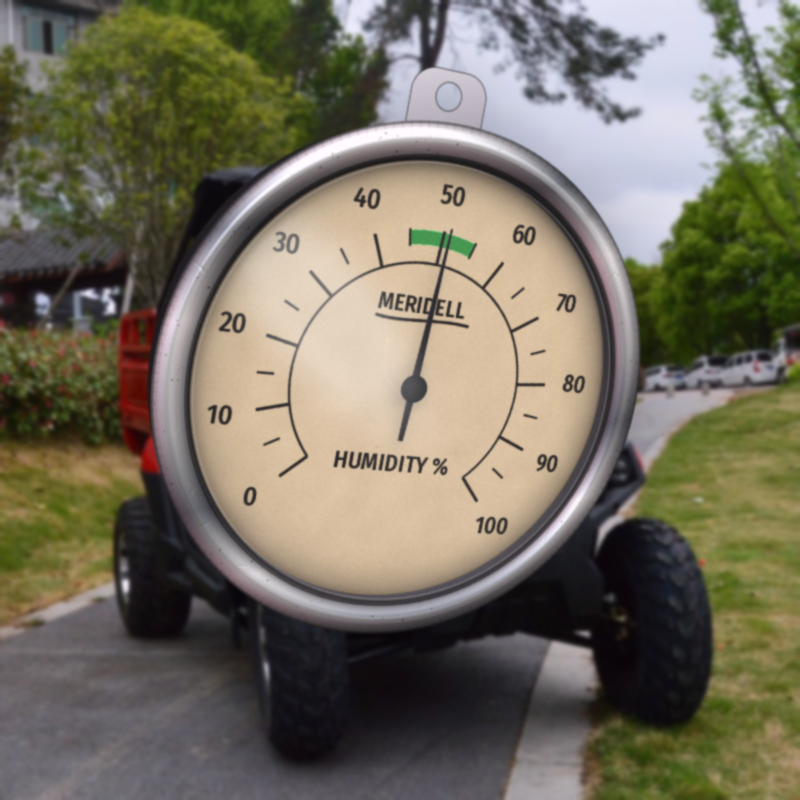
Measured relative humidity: 50%
